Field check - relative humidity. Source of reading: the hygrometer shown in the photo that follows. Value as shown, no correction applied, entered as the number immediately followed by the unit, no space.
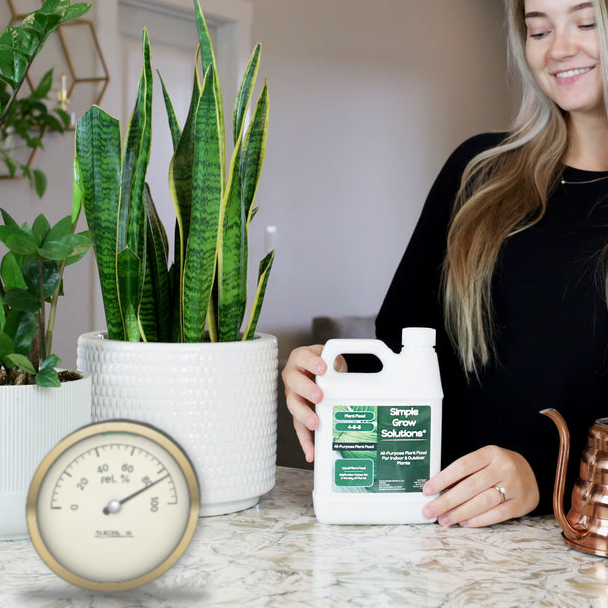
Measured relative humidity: 84%
